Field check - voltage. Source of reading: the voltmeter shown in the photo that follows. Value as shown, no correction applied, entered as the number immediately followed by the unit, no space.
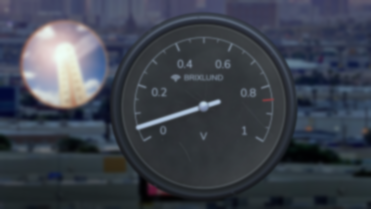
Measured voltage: 0.05V
